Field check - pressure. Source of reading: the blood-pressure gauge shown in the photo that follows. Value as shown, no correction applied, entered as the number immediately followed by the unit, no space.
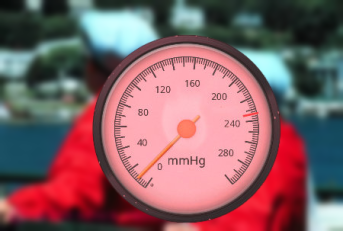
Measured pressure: 10mmHg
